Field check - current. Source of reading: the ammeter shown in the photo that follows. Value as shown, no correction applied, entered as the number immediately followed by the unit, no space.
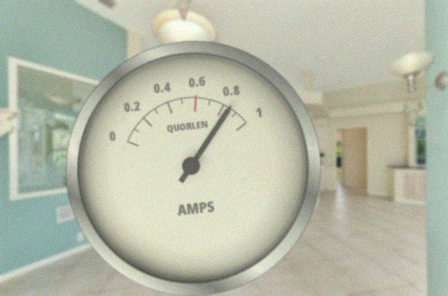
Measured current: 0.85A
